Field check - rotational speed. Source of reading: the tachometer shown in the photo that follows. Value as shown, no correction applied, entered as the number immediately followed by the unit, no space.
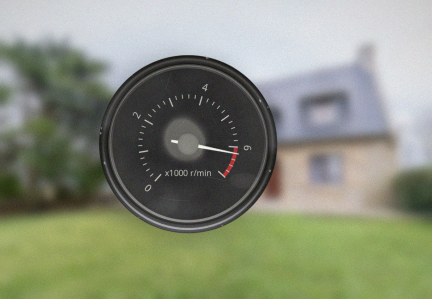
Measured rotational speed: 6200rpm
